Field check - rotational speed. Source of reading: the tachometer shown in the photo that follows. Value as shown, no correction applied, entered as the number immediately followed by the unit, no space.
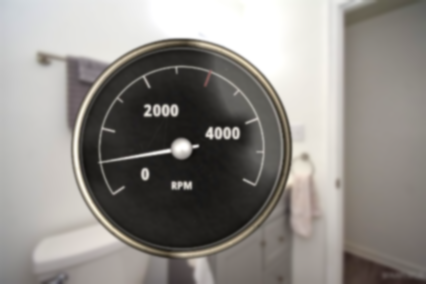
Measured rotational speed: 500rpm
